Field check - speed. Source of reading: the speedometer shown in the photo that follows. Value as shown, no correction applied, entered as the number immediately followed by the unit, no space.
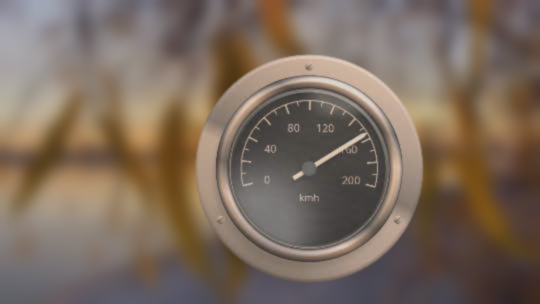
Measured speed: 155km/h
